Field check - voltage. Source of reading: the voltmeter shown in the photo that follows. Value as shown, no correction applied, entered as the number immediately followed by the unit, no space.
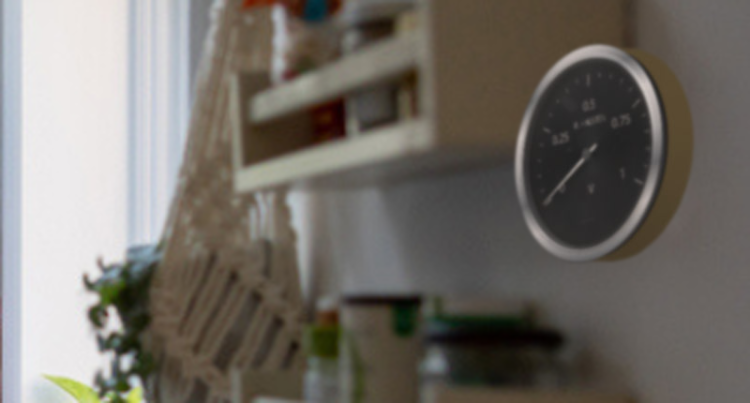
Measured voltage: 0V
